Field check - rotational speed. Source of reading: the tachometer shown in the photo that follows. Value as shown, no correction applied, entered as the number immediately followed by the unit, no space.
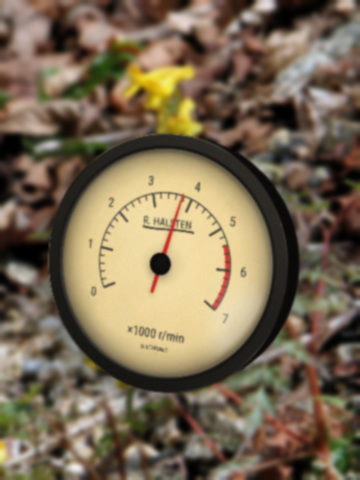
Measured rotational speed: 3800rpm
